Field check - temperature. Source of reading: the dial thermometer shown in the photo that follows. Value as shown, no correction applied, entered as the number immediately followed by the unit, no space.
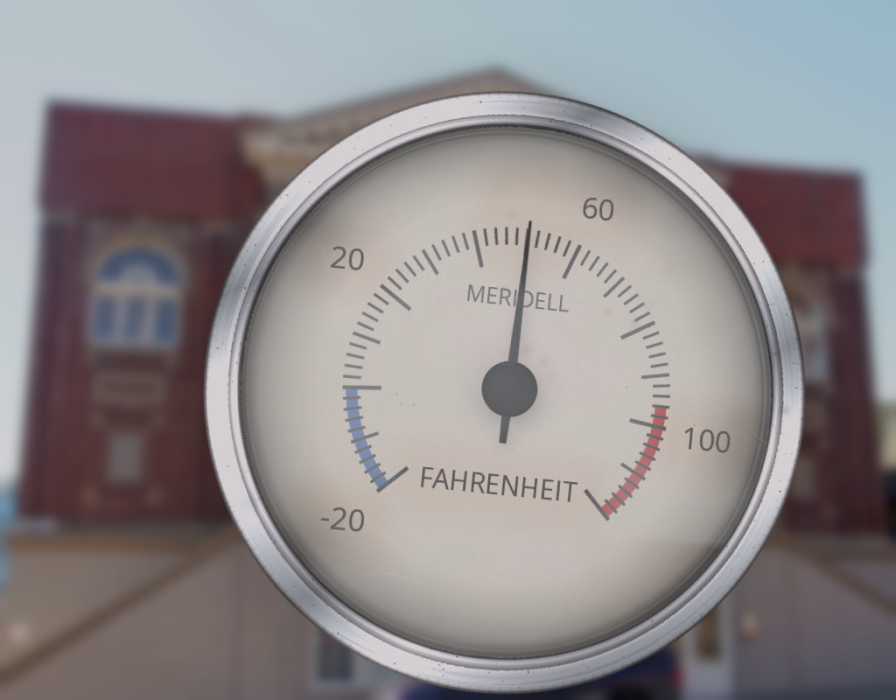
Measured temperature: 50°F
